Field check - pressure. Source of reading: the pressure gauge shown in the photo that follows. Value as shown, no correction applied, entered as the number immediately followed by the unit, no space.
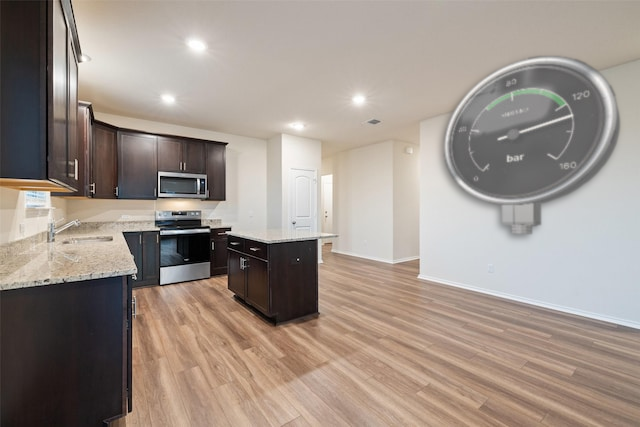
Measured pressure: 130bar
